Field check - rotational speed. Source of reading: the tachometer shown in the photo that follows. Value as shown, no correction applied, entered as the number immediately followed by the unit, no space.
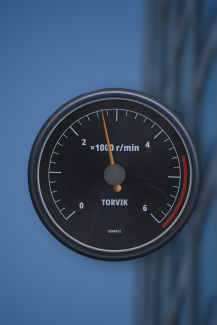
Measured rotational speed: 2700rpm
